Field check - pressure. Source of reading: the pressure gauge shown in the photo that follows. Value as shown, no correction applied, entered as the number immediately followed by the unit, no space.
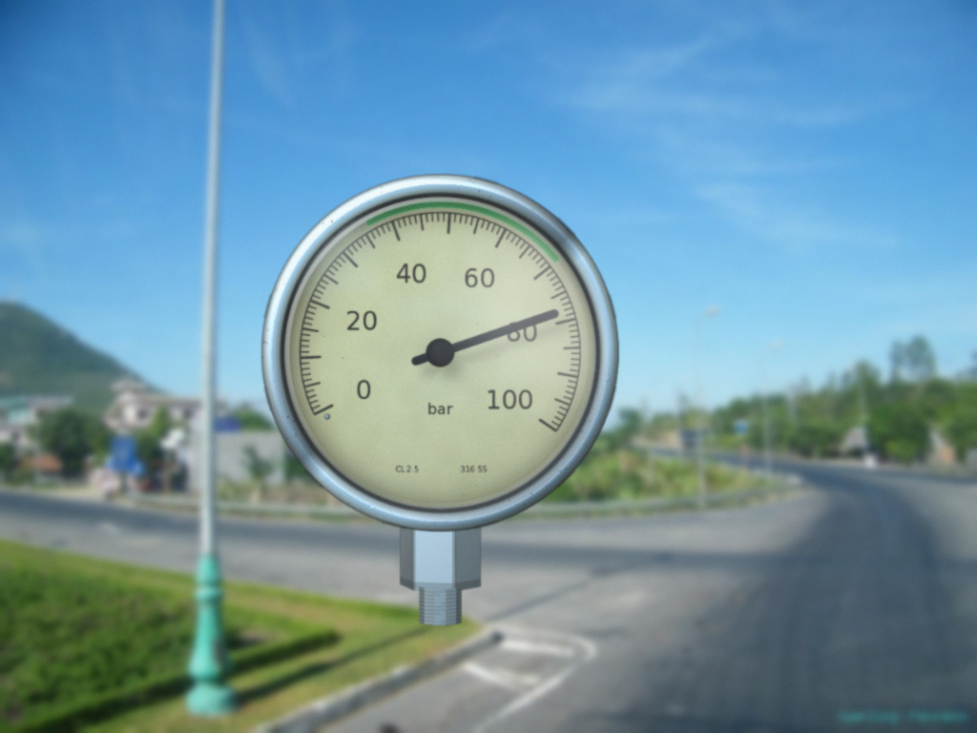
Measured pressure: 78bar
